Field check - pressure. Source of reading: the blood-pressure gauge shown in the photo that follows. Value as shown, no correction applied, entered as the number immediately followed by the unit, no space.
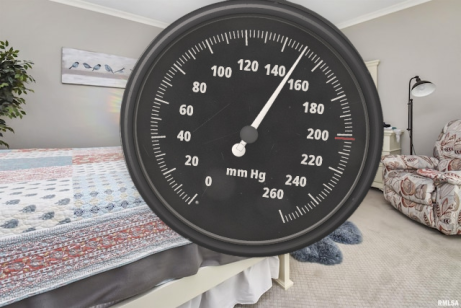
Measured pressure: 150mmHg
